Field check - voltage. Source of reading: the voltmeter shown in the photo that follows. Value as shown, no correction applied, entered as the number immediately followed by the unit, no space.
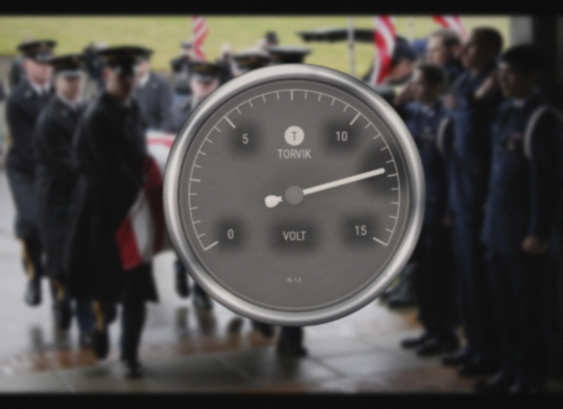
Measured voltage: 12.25V
